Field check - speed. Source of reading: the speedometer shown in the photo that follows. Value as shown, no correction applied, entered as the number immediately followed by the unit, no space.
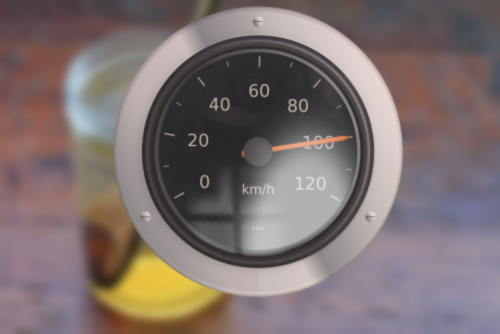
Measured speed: 100km/h
